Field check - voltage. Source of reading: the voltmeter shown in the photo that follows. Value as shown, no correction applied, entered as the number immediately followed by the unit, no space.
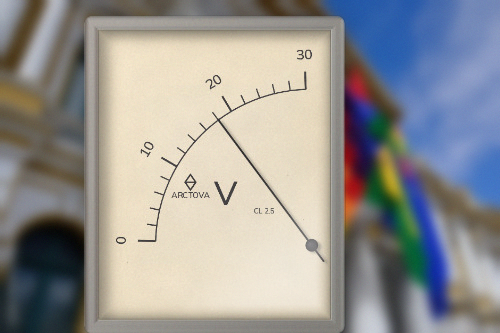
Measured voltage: 18V
